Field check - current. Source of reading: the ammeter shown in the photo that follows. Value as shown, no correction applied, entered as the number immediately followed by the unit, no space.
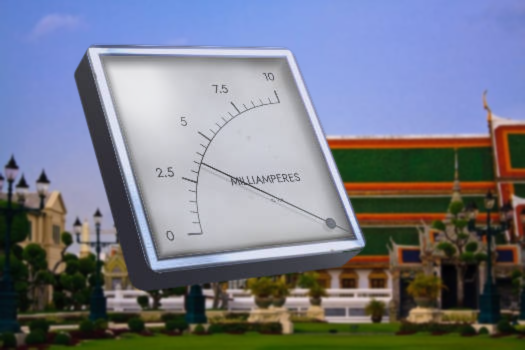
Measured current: 3.5mA
